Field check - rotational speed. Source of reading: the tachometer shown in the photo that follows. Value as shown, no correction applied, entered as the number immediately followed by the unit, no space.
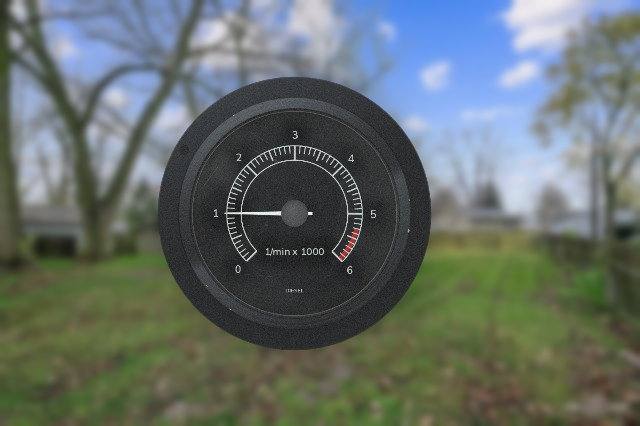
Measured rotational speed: 1000rpm
